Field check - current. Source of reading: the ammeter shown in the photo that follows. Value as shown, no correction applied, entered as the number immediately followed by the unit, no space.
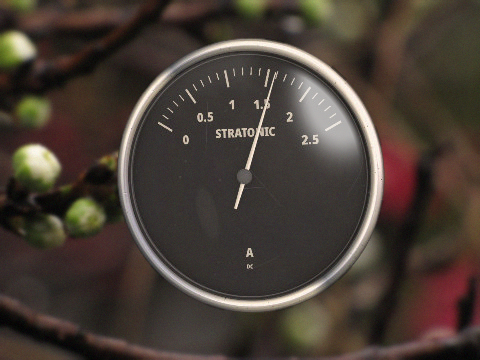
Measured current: 1.6A
